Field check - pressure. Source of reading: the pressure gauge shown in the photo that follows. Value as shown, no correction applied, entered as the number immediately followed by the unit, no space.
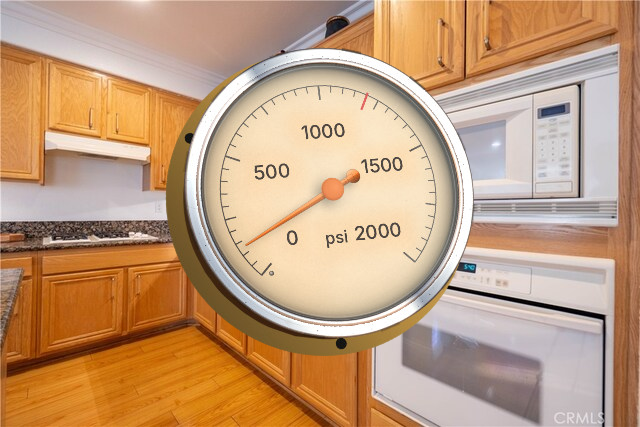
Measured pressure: 125psi
